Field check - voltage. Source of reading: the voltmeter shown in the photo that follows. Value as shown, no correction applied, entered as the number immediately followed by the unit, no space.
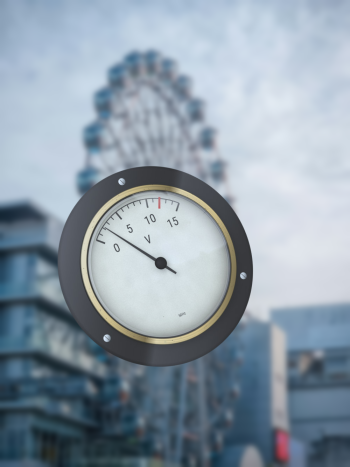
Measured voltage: 2V
